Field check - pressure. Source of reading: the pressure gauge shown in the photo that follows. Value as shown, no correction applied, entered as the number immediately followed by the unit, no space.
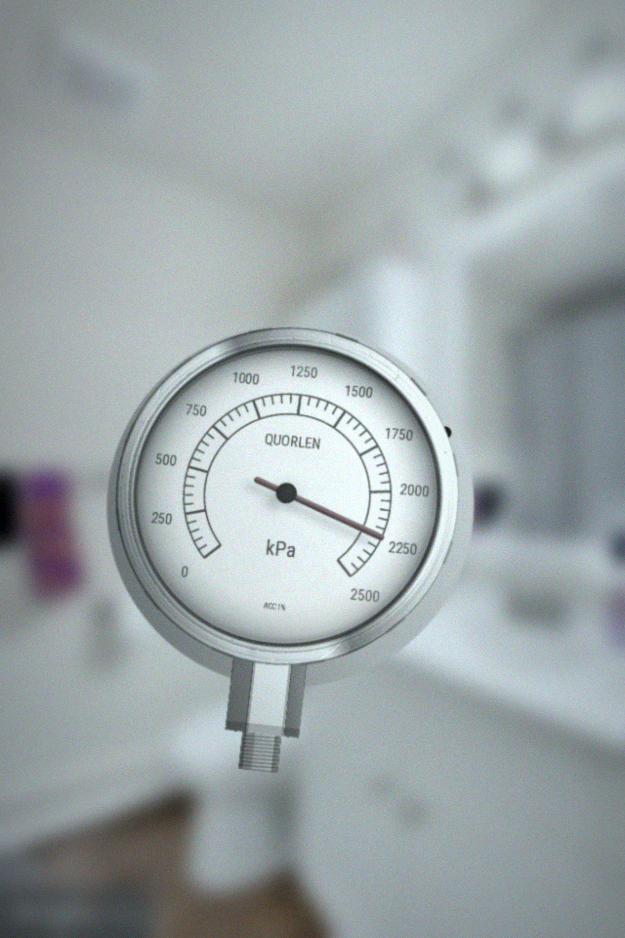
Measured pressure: 2250kPa
